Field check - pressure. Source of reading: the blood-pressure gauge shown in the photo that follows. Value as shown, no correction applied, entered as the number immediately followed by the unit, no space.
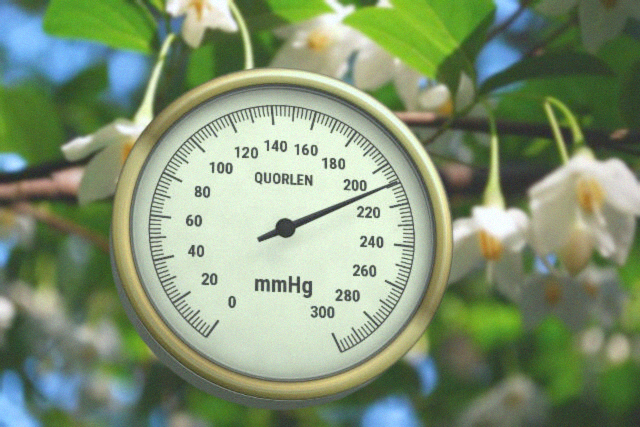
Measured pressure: 210mmHg
